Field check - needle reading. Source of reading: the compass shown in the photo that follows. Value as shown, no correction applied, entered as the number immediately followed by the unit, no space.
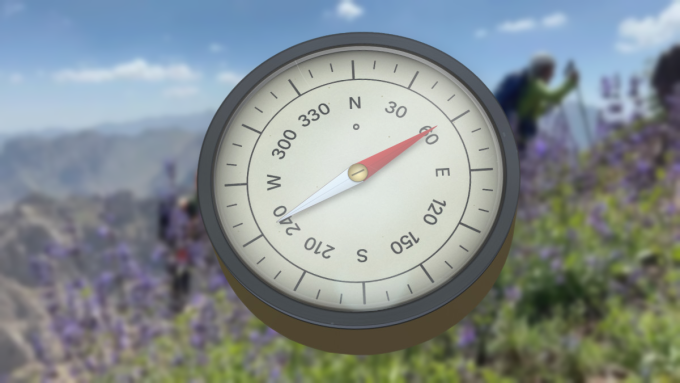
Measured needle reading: 60°
